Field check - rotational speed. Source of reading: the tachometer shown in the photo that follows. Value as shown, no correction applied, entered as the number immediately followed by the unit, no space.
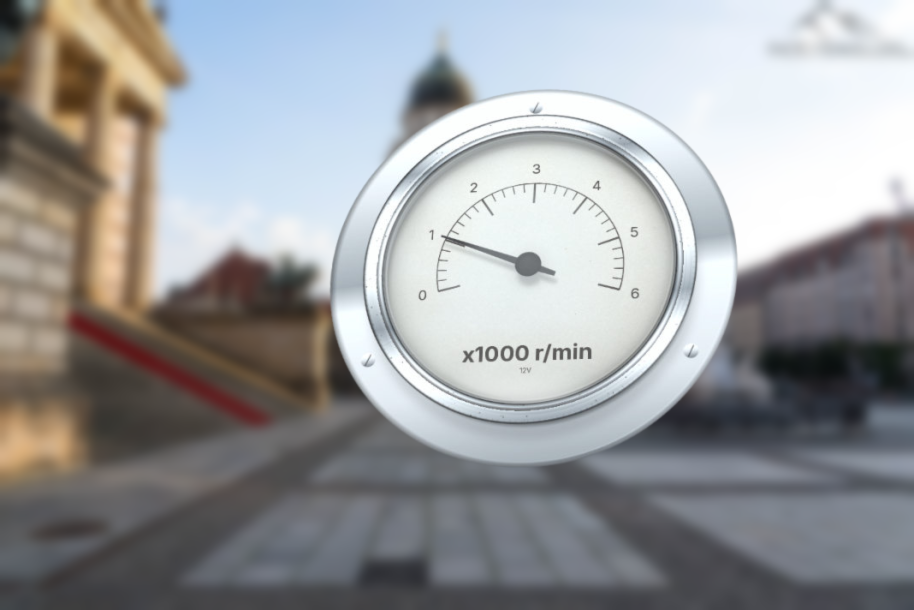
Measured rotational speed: 1000rpm
